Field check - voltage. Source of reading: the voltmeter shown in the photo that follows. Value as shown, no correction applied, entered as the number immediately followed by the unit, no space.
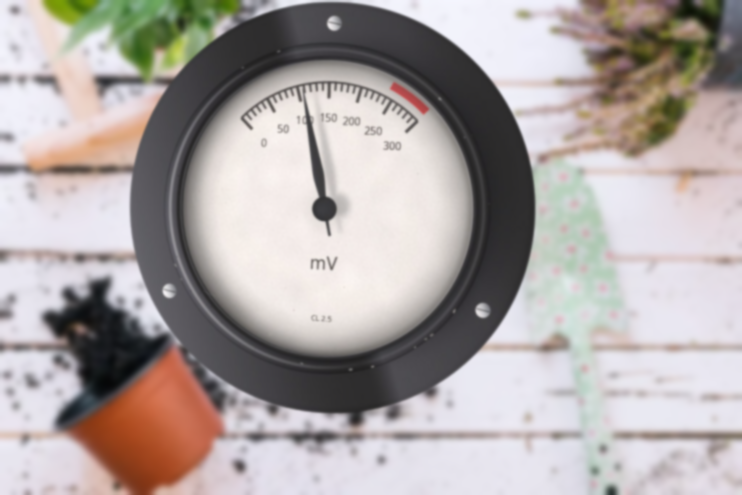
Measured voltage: 110mV
